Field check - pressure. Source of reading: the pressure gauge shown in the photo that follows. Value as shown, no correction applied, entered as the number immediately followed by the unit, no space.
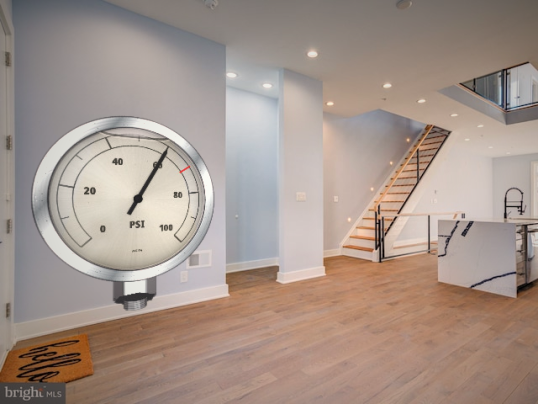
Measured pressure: 60psi
